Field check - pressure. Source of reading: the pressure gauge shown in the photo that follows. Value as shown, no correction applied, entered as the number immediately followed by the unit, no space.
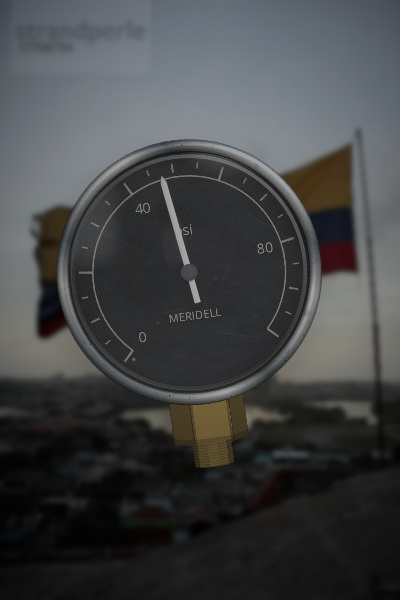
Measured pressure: 47.5psi
